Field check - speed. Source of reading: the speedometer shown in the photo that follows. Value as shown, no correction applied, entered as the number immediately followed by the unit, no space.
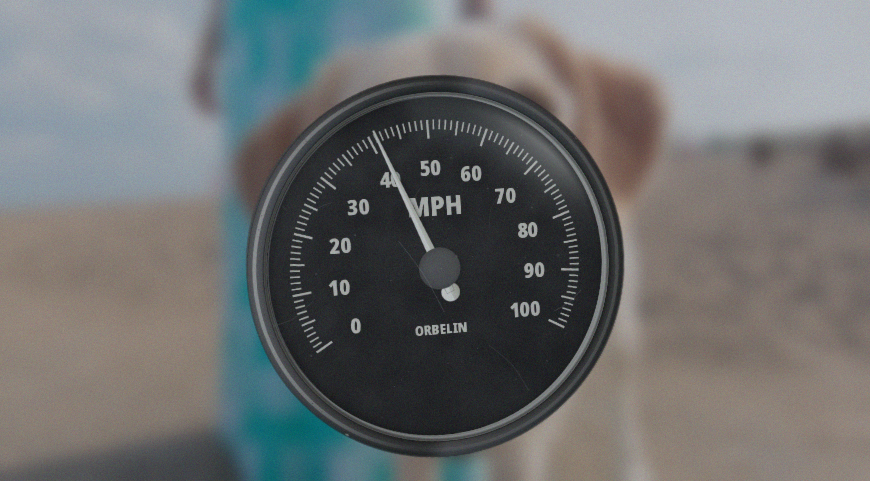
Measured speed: 41mph
